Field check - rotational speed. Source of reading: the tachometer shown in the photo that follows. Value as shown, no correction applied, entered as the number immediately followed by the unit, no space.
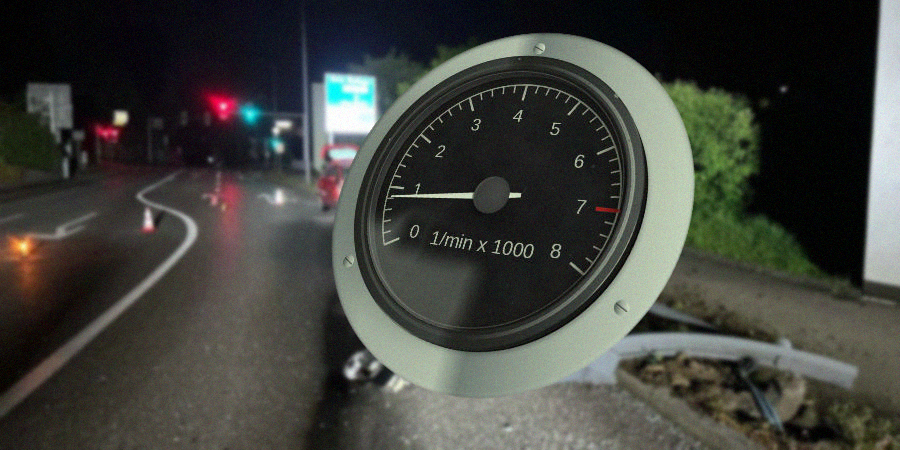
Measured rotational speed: 800rpm
